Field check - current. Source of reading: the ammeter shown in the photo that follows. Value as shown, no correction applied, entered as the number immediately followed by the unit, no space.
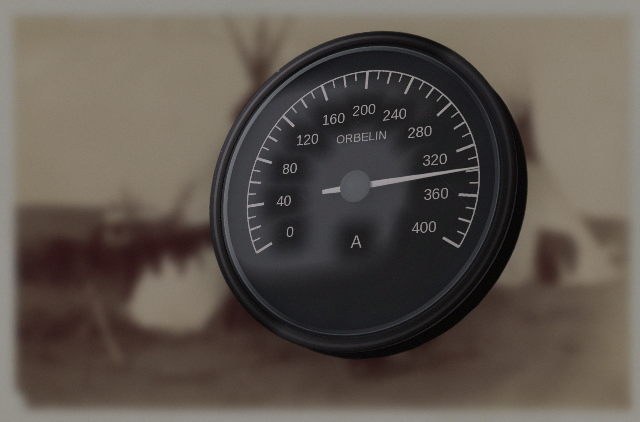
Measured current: 340A
